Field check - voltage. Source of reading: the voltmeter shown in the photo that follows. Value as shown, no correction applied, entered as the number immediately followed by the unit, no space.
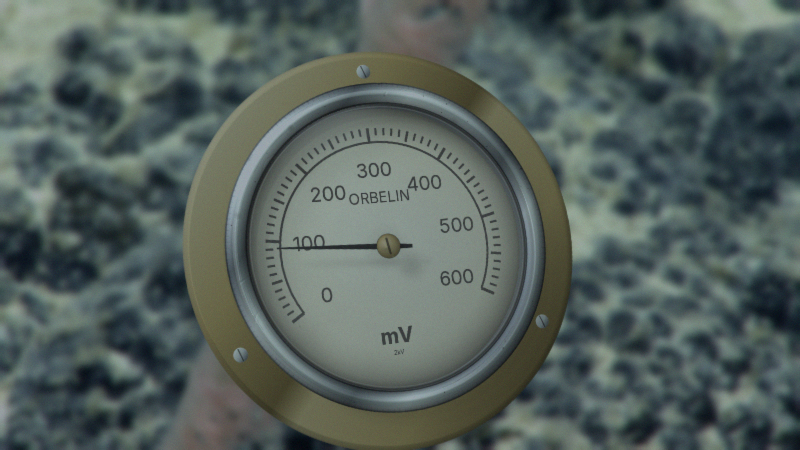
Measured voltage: 90mV
